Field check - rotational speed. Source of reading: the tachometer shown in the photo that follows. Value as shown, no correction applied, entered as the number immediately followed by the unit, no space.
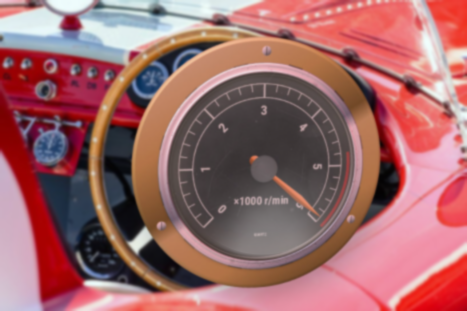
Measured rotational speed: 5900rpm
